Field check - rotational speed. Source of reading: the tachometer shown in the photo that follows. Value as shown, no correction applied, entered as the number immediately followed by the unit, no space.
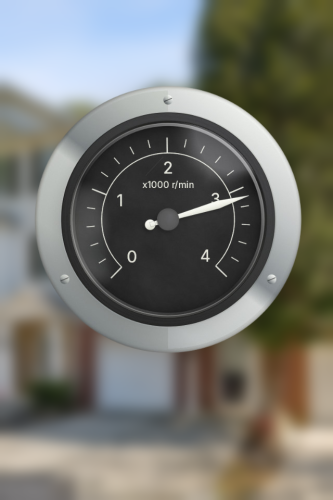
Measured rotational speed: 3100rpm
